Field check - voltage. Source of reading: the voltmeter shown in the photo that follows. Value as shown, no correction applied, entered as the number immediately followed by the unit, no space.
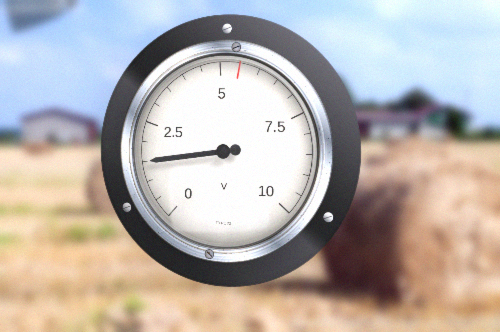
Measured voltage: 1.5V
